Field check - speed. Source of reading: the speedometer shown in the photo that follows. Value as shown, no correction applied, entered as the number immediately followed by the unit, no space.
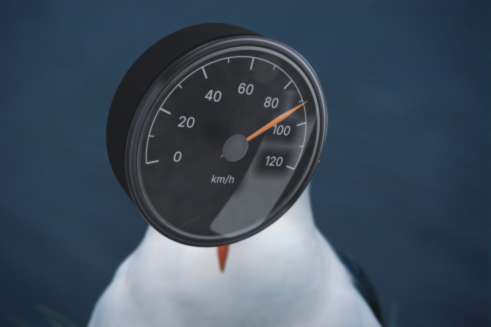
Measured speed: 90km/h
